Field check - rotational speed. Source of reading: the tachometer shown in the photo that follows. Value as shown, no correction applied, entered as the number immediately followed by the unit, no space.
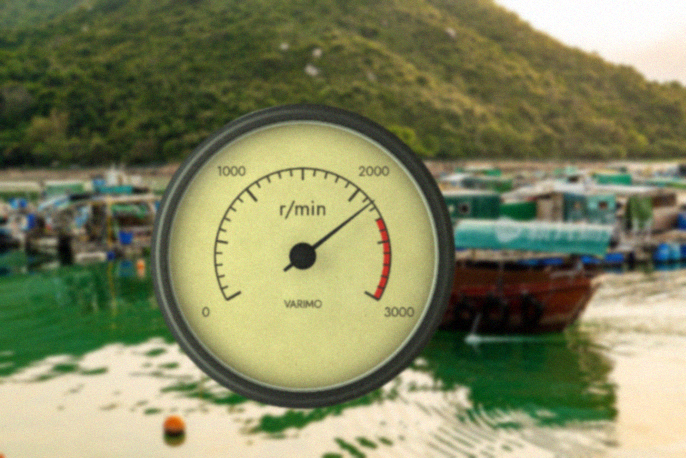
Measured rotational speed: 2150rpm
